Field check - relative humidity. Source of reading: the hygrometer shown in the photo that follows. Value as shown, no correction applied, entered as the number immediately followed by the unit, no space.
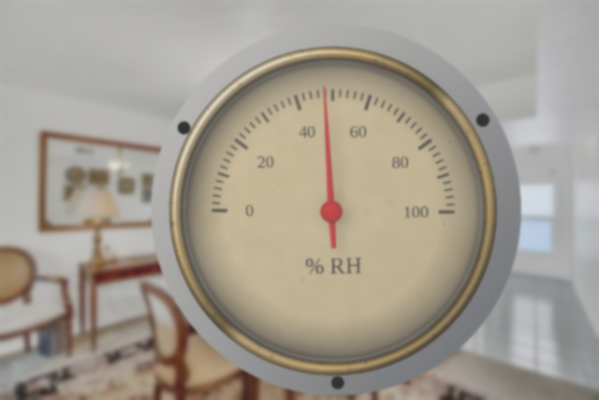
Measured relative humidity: 48%
